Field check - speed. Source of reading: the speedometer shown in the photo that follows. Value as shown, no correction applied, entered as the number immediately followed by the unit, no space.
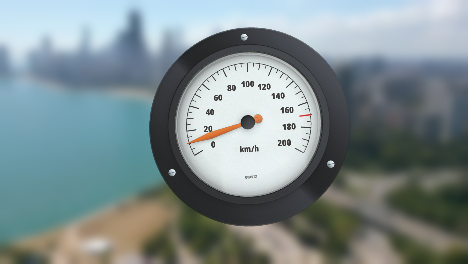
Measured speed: 10km/h
